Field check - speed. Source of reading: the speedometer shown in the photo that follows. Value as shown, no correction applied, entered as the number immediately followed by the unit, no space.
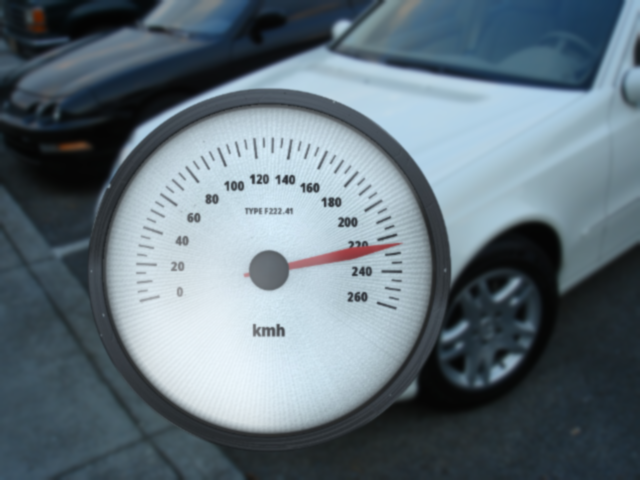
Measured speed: 225km/h
